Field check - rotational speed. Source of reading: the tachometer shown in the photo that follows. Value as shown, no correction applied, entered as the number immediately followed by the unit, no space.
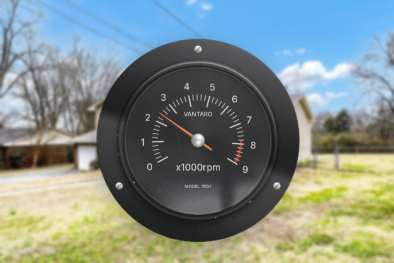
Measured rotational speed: 2400rpm
